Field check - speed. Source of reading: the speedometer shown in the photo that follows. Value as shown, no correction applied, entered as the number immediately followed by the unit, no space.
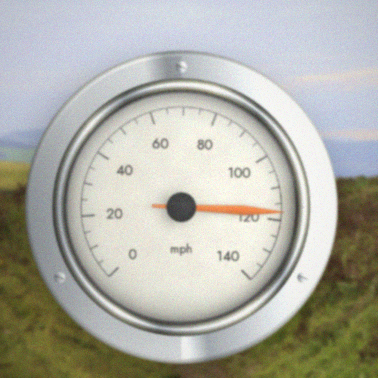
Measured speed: 117.5mph
